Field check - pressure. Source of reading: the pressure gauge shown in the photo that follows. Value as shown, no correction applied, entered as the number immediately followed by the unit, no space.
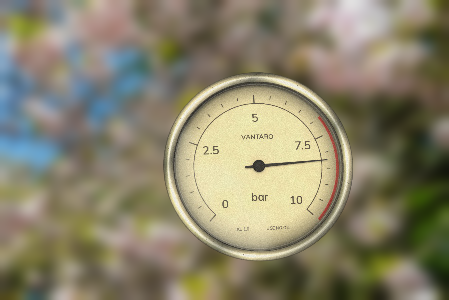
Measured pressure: 8.25bar
